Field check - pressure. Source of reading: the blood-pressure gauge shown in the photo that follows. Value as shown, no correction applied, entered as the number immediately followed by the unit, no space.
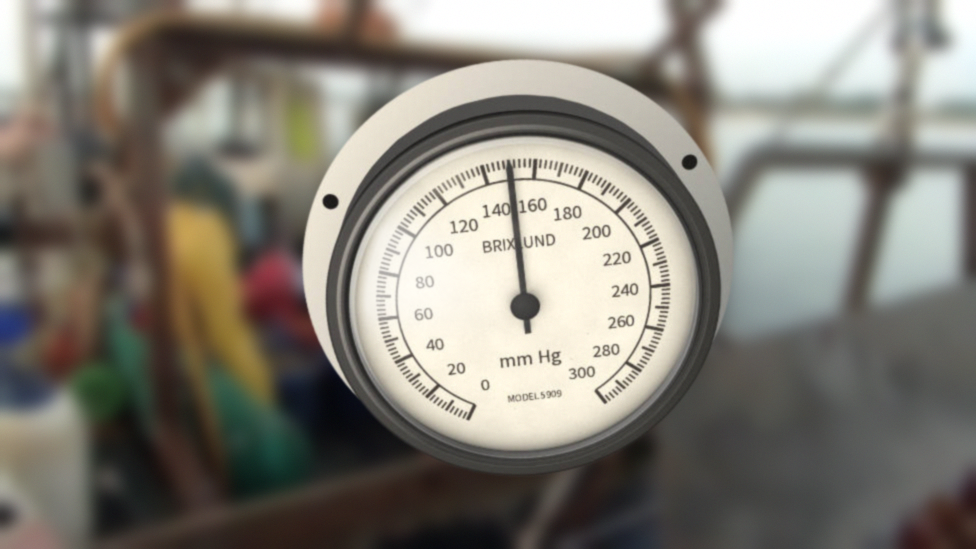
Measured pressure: 150mmHg
